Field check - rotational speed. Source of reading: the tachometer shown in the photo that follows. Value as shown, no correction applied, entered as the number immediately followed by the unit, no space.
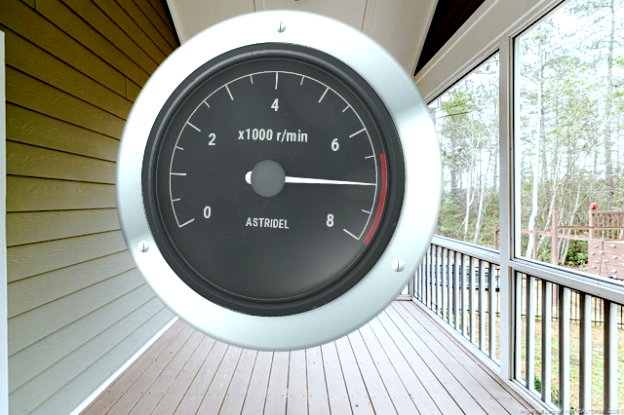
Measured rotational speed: 7000rpm
